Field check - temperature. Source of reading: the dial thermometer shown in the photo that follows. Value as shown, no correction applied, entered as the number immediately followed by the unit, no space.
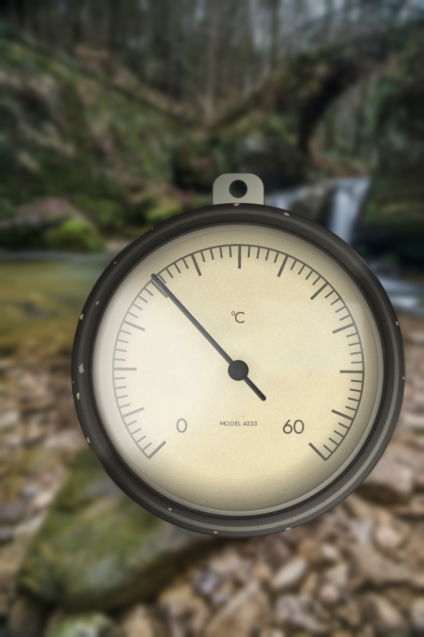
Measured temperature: 20.5°C
